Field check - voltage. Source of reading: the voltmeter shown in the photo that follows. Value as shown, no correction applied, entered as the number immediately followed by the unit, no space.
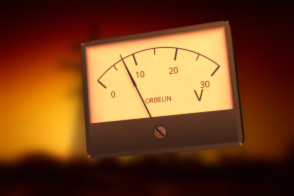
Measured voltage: 7.5V
